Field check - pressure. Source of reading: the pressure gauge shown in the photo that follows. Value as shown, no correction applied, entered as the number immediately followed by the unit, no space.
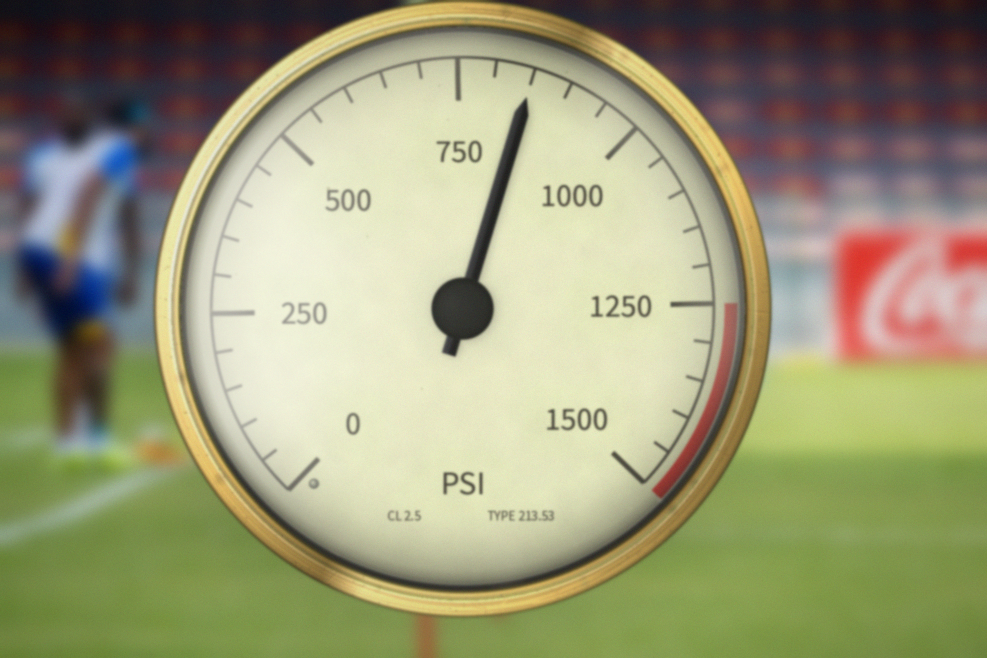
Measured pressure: 850psi
